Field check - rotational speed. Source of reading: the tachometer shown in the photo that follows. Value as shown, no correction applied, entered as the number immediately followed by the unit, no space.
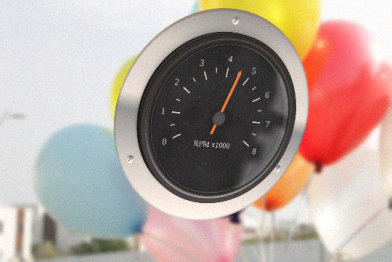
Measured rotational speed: 4500rpm
